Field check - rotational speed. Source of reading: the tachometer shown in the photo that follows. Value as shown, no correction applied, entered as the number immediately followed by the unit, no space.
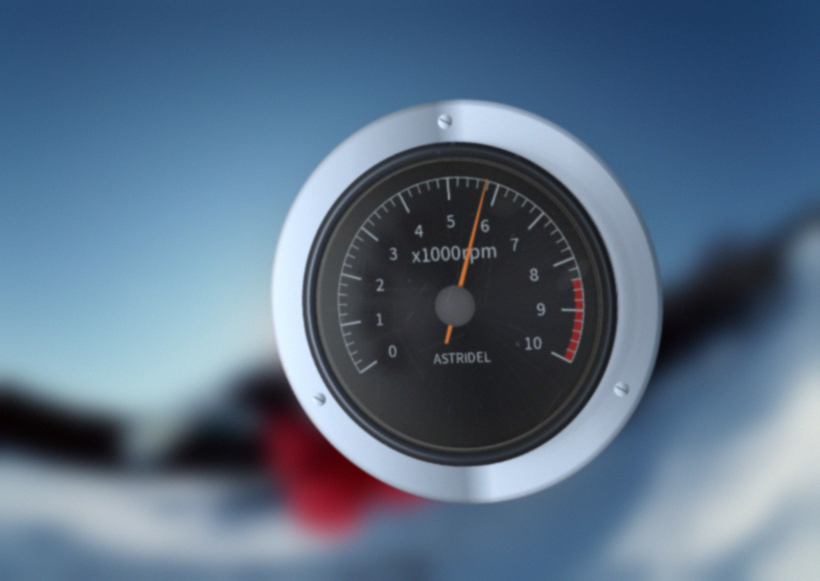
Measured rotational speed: 5800rpm
